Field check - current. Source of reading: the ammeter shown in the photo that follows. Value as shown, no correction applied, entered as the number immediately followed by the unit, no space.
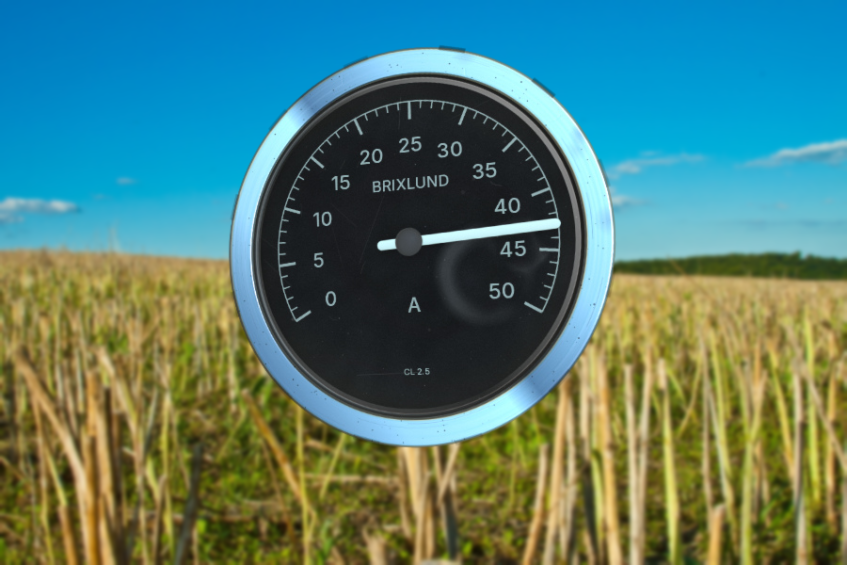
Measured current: 43A
